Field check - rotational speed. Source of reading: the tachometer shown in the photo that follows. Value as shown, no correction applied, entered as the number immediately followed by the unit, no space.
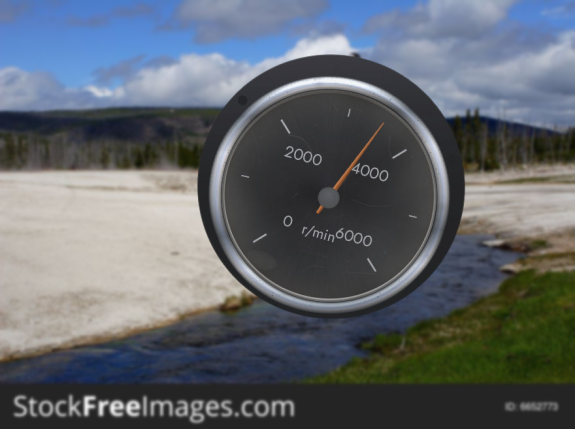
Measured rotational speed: 3500rpm
